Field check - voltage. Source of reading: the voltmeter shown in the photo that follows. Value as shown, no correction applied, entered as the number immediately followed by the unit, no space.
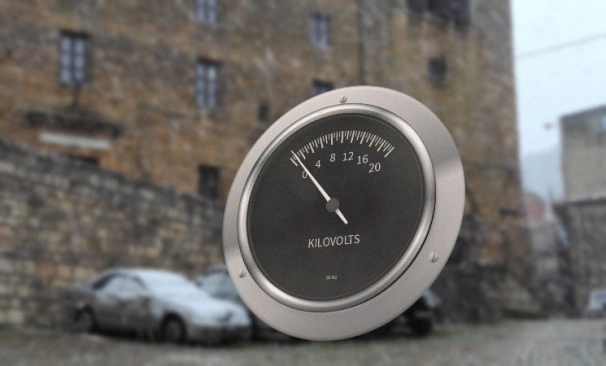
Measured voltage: 1kV
